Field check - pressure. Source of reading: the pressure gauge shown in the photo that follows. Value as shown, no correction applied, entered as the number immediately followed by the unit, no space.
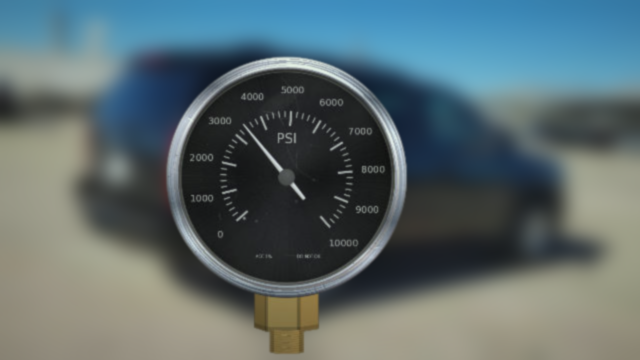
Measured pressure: 3400psi
